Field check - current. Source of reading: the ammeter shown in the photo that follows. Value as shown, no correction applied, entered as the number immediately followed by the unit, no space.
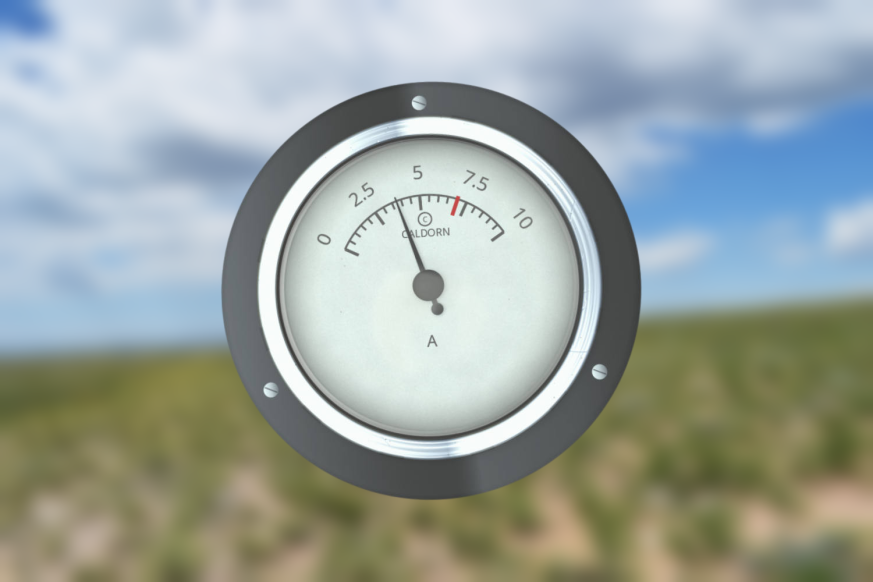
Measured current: 3.75A
